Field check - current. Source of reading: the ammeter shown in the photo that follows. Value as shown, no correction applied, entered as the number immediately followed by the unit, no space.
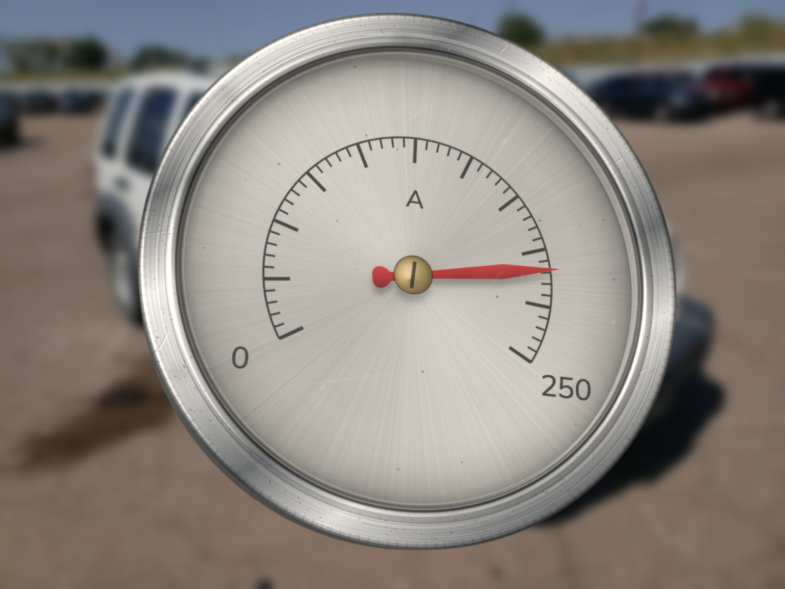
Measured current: 210A
